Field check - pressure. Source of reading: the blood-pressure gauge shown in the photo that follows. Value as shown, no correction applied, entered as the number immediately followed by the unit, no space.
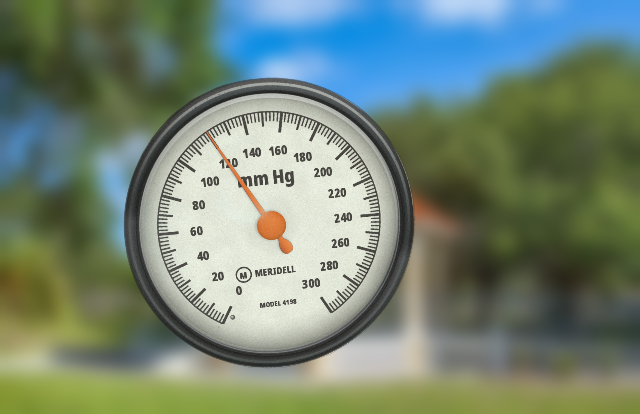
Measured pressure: 120mmHg
